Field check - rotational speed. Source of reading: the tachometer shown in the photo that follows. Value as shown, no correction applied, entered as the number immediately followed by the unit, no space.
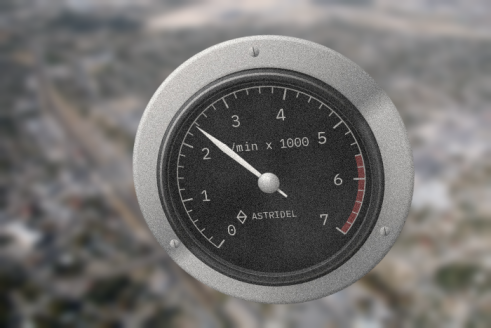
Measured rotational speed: 2400rpm
